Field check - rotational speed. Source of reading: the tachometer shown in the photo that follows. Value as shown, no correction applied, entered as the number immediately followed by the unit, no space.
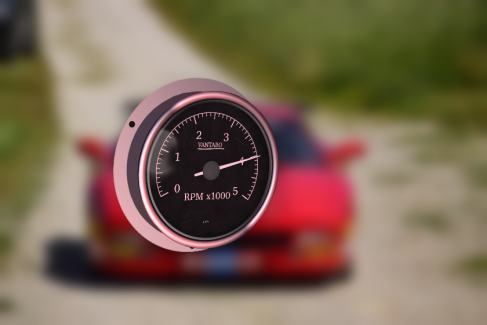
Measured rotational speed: 4000rpm
